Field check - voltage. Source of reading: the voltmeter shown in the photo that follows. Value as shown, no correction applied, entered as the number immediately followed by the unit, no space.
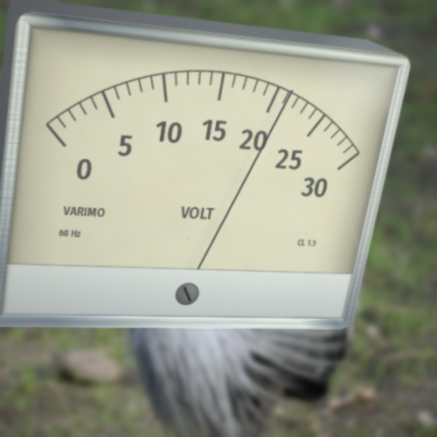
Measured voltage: 21V
